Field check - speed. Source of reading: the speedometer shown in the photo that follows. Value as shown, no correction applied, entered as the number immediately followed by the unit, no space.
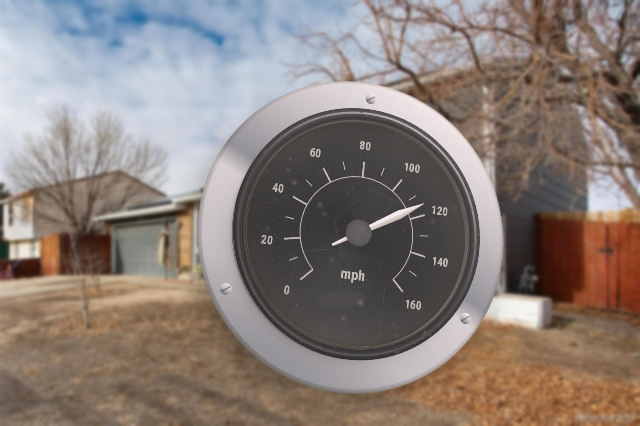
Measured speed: 115mph
